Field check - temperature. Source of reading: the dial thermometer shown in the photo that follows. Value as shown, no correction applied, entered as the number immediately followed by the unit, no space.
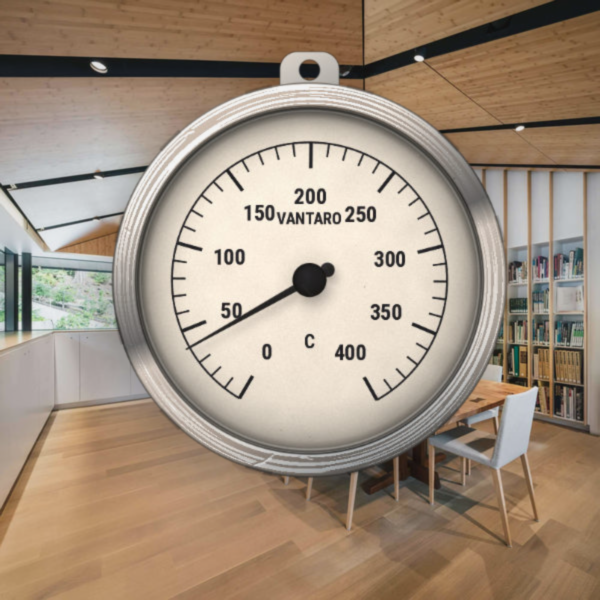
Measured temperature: 40°C
